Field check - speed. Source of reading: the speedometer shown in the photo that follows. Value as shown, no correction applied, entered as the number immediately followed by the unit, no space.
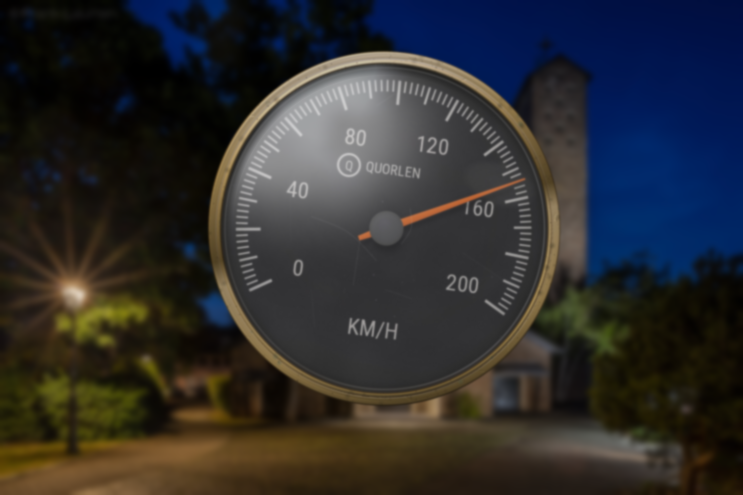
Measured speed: 154km/h
